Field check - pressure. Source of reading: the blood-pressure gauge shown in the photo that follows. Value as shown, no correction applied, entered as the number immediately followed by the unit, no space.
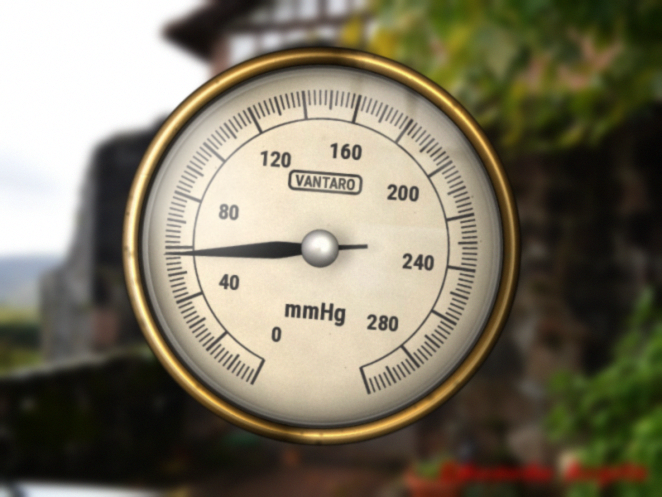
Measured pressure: 58mmHg
